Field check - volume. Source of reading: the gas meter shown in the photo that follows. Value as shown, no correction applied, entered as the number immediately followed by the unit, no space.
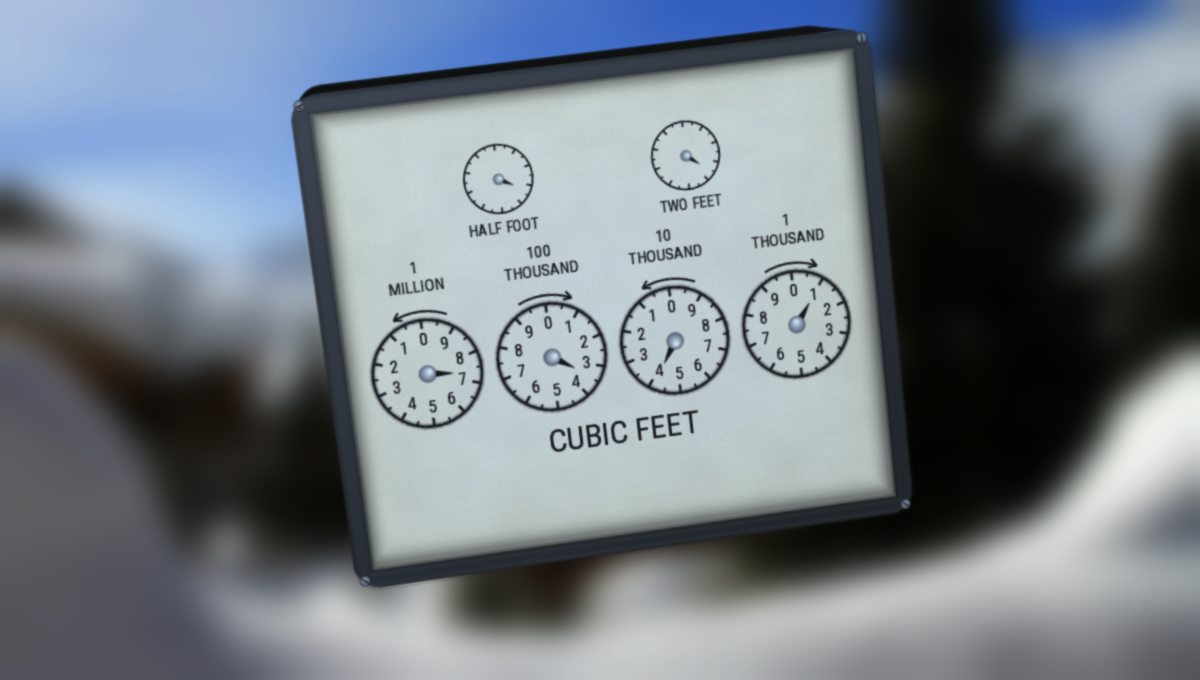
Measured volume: 734100ft³
